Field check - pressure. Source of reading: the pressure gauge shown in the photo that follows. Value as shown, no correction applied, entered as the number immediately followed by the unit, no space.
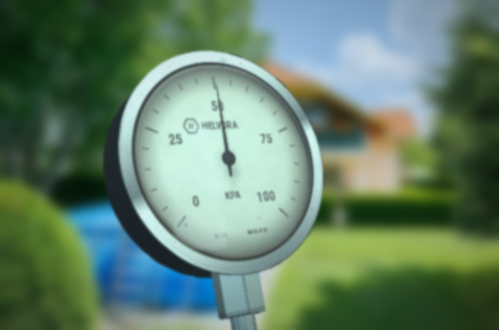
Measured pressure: 50kPa
